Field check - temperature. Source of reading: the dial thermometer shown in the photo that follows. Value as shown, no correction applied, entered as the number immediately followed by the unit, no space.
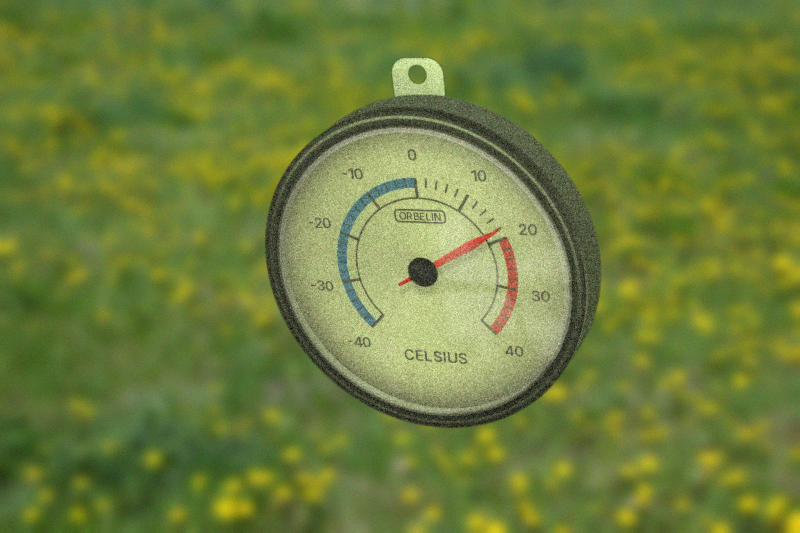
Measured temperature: 18°C
